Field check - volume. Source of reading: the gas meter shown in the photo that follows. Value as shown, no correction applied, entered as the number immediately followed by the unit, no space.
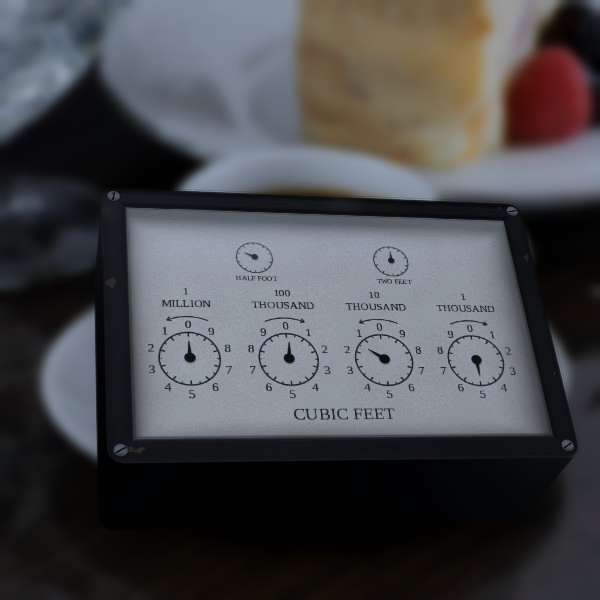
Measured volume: 1500ft³
